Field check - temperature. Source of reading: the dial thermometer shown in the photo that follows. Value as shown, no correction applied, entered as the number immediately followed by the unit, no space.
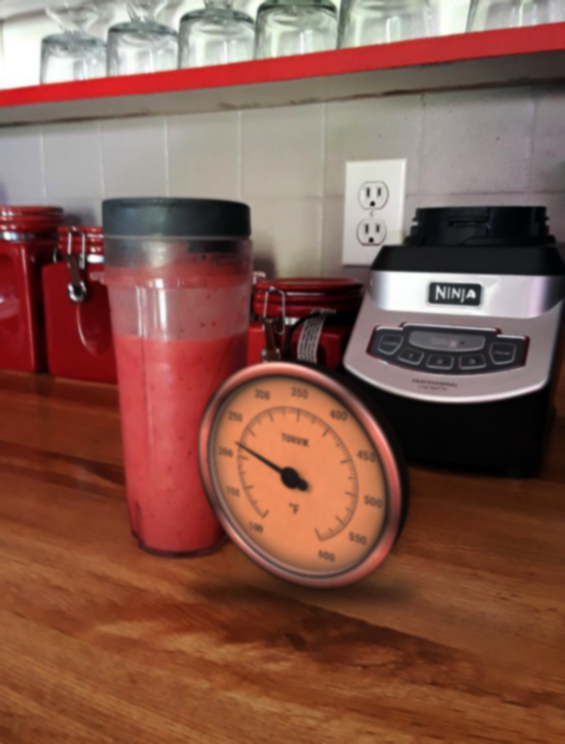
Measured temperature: 225°F
